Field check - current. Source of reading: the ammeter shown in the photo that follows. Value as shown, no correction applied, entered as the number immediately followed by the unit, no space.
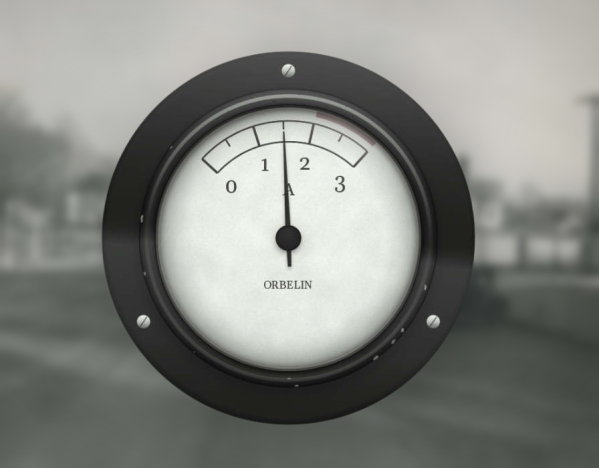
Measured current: 1.5A
